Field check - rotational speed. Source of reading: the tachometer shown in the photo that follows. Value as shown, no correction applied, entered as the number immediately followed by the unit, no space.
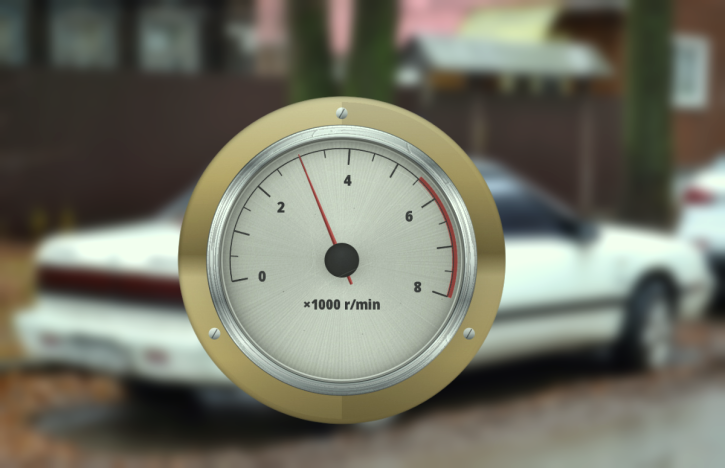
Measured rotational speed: 3000rpm
